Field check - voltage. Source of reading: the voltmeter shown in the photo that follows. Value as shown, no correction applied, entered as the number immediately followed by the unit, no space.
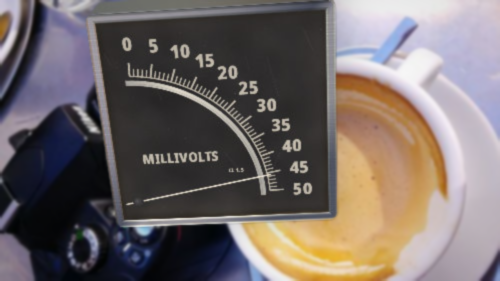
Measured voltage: 45mV
